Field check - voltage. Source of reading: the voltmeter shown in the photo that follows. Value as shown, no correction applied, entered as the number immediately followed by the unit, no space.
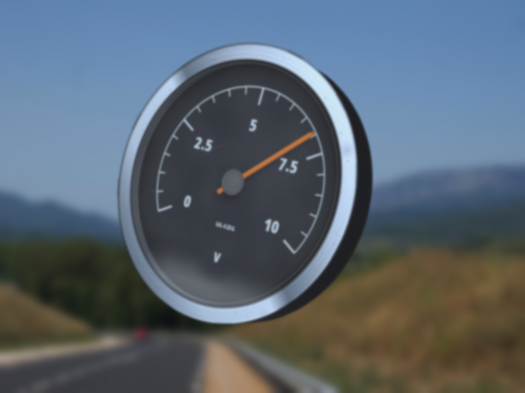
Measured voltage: 7V
